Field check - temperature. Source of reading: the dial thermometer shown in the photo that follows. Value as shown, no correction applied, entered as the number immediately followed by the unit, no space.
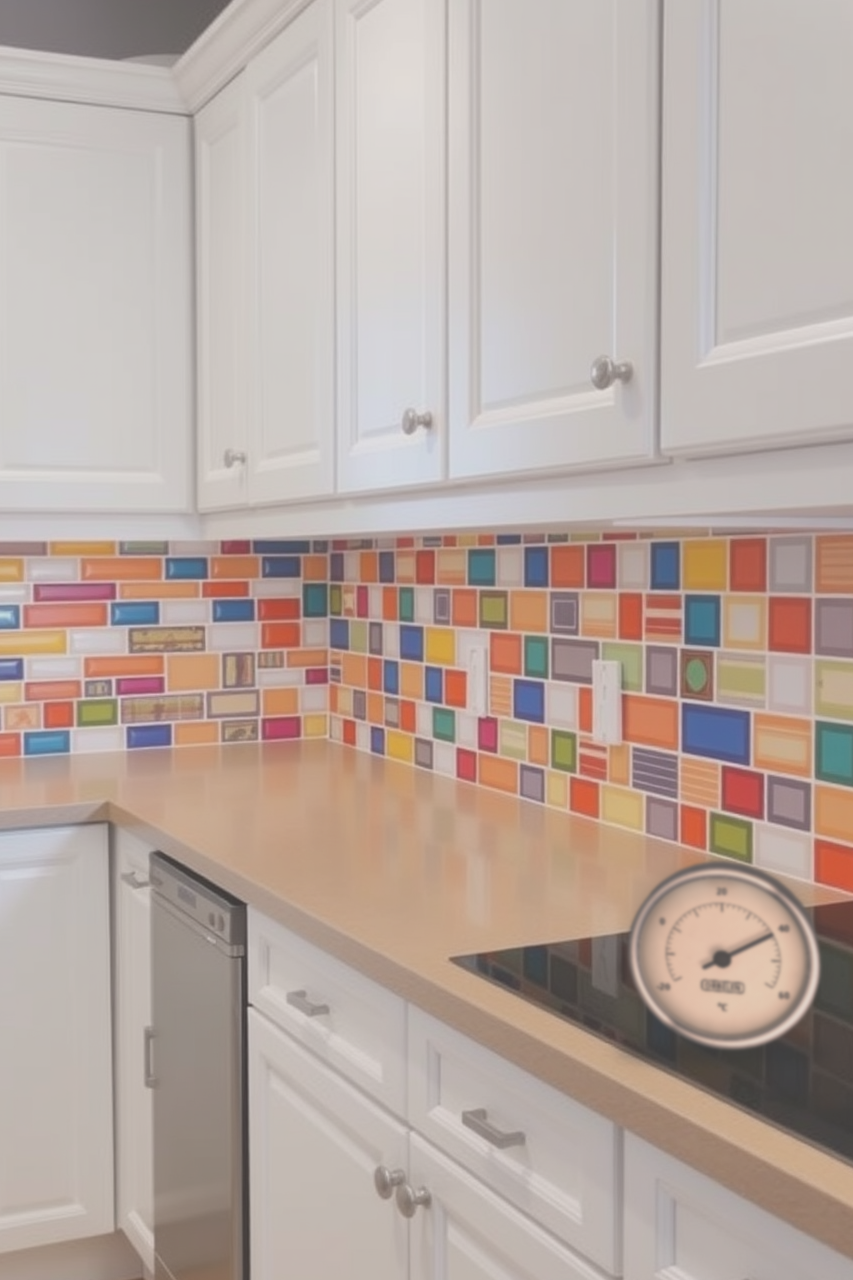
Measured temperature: 40°C
